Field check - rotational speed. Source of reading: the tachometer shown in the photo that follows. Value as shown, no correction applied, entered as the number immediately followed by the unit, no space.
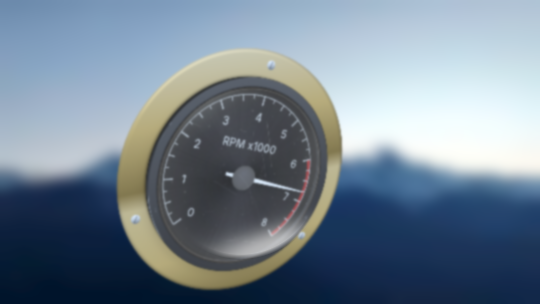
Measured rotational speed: 6750rpm
